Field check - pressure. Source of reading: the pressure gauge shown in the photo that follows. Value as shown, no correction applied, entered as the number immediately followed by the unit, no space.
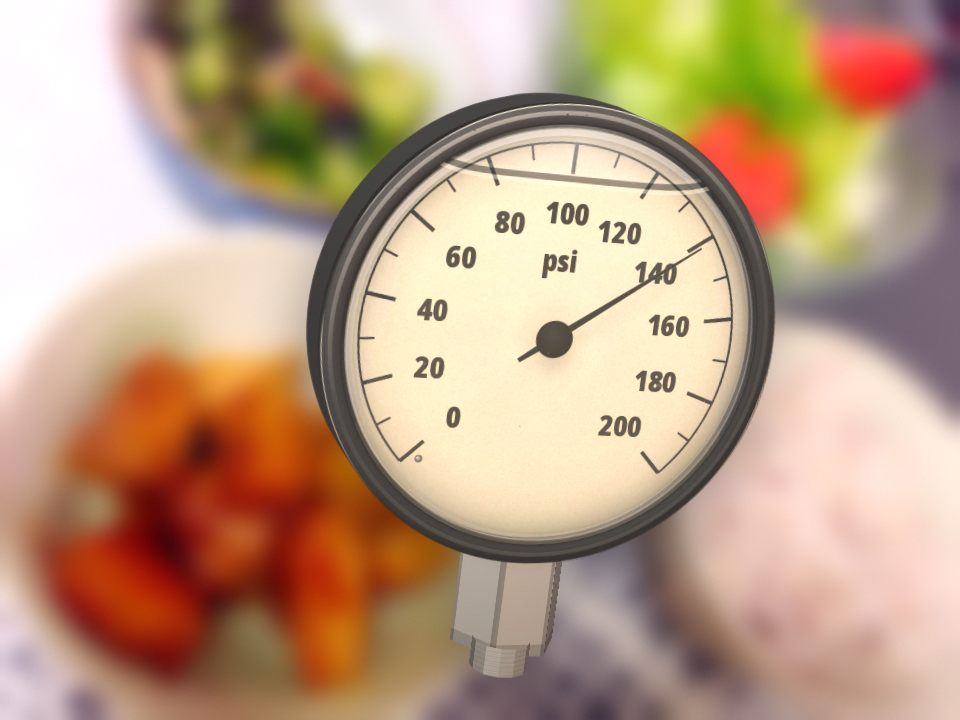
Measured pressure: 140psi
